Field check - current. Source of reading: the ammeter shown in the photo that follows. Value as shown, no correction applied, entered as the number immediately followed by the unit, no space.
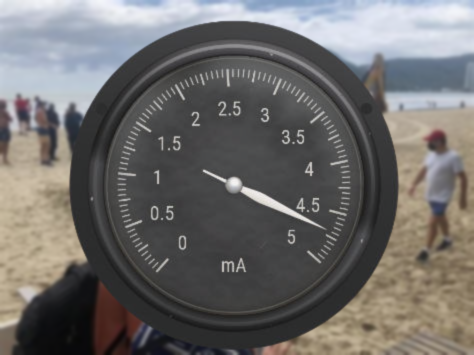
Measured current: 4.7mA
